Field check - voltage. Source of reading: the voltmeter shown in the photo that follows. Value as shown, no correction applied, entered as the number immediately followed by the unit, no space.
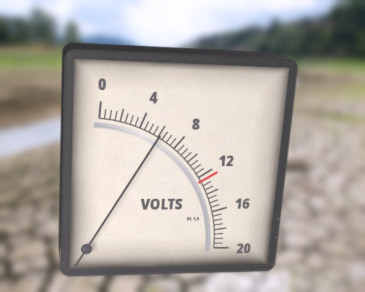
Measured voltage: 6V
